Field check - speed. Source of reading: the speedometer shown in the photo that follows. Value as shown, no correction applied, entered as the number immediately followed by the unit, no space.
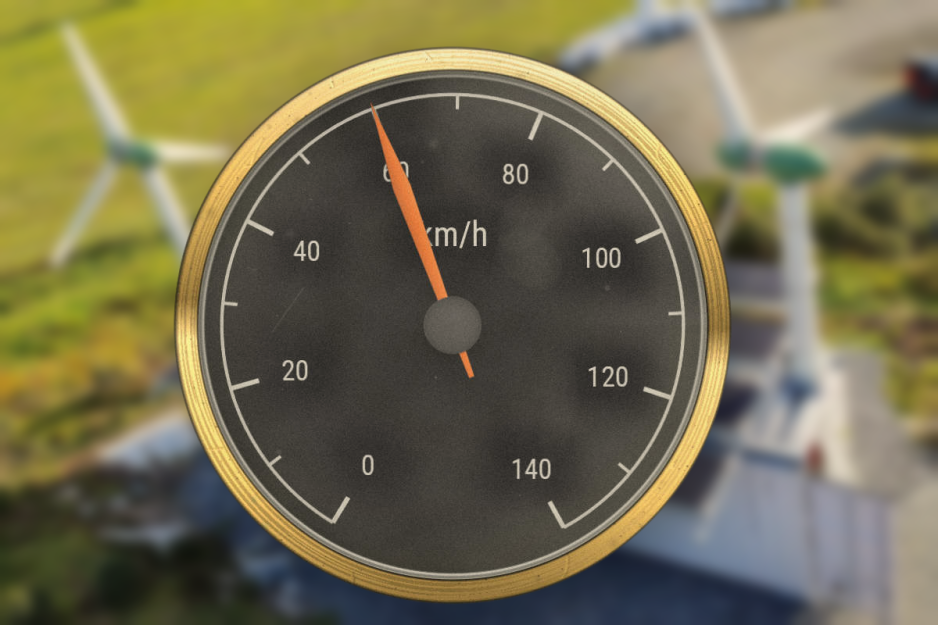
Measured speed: 60km/h
